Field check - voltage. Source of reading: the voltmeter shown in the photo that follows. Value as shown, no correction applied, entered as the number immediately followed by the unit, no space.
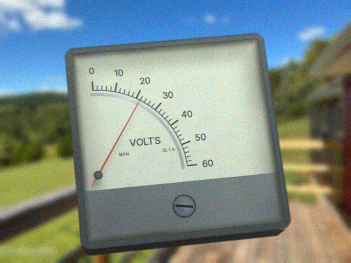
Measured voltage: 22V
